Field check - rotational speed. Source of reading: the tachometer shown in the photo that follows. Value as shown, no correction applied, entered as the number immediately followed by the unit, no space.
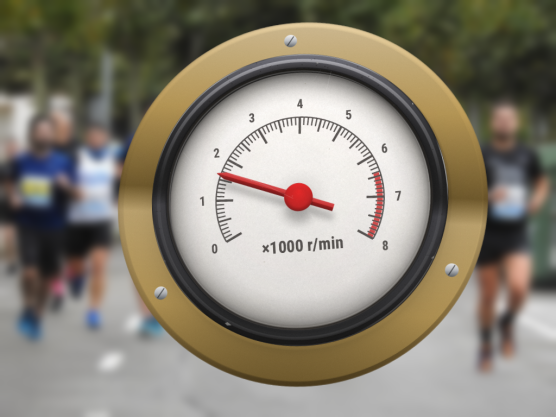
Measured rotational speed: 1600rpm
